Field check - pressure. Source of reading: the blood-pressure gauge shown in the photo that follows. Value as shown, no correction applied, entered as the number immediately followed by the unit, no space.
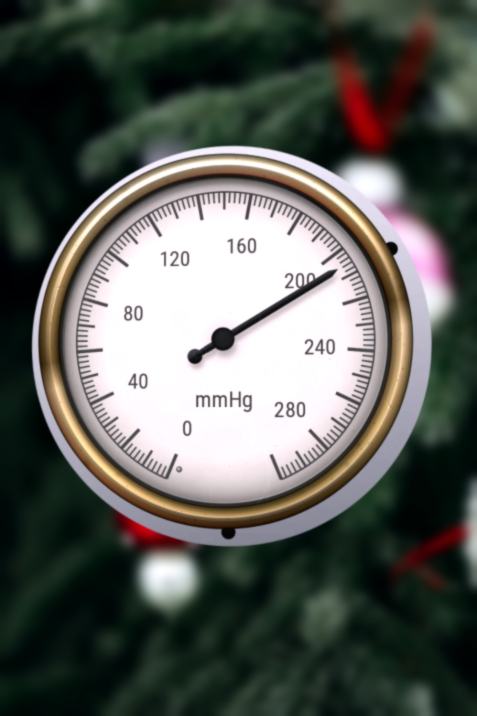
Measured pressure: 206mmHg
